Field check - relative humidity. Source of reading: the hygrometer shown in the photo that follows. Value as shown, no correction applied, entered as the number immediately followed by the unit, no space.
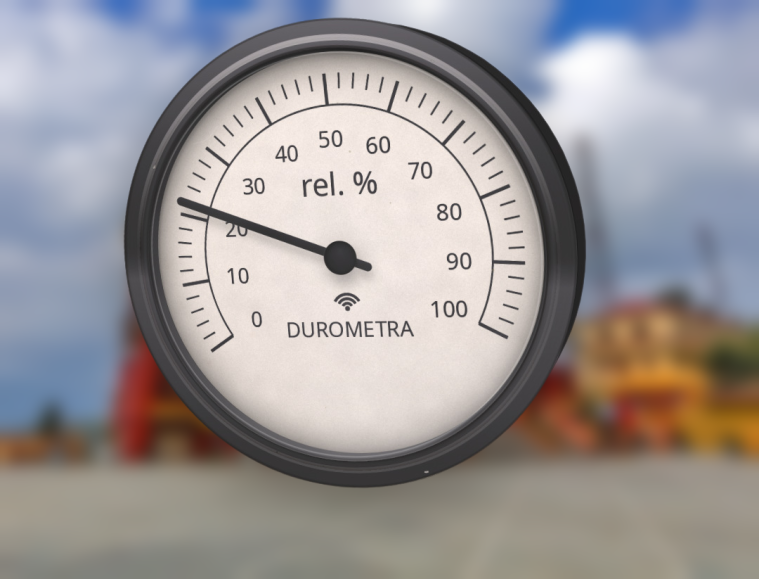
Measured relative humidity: 22%
